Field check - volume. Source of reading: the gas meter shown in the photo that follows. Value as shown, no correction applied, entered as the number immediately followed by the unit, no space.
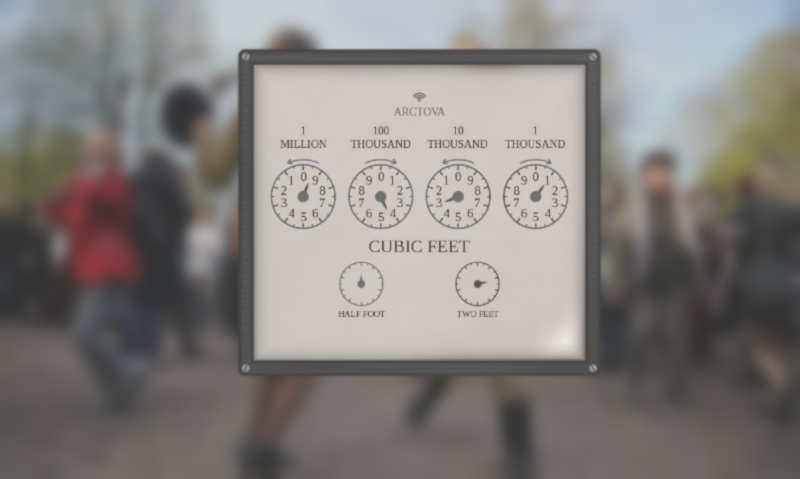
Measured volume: 943100ft³
